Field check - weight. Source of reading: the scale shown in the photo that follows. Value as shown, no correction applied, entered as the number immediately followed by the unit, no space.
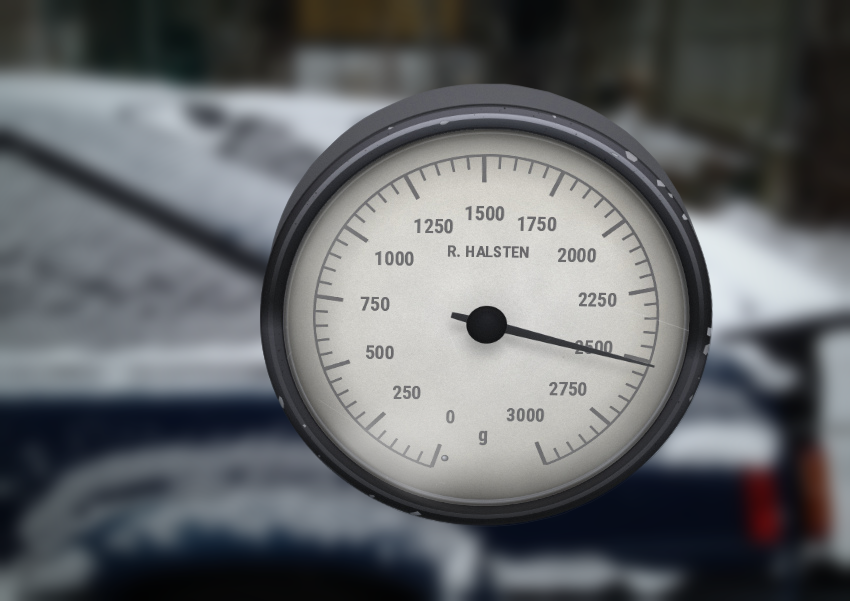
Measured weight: 2500g
